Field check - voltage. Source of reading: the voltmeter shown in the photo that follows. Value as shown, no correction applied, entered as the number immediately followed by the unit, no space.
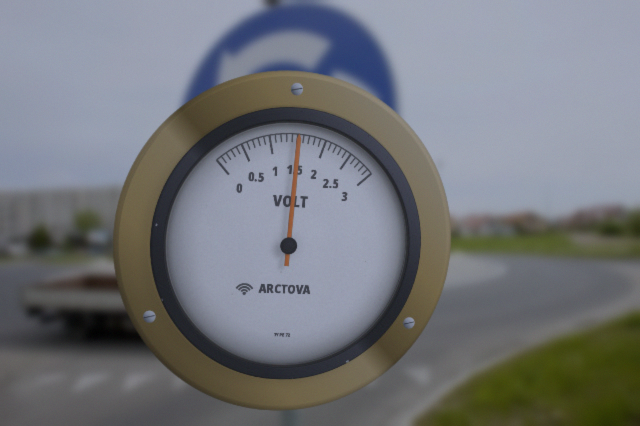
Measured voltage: 1.5V
